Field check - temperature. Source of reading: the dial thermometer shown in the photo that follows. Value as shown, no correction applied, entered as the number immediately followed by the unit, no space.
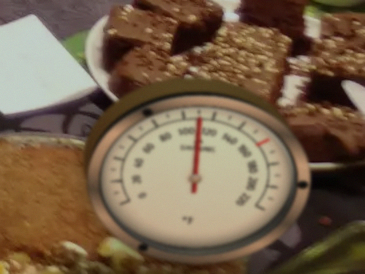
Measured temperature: 110°F
